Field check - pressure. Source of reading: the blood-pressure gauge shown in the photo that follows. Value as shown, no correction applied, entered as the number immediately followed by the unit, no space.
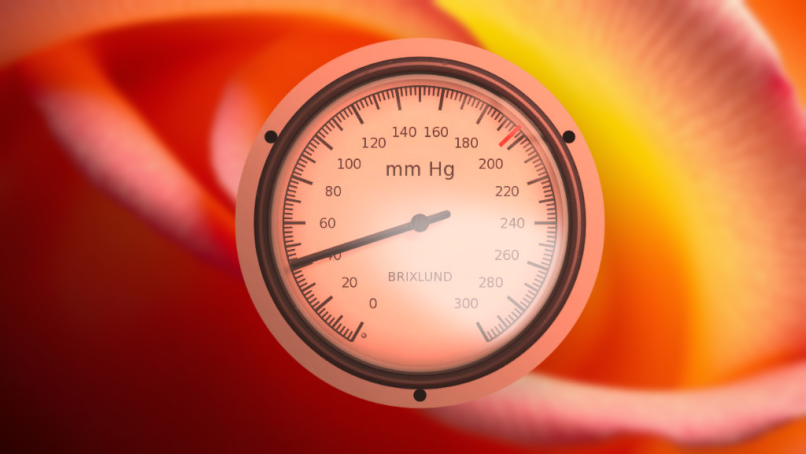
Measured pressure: 42mmHg
